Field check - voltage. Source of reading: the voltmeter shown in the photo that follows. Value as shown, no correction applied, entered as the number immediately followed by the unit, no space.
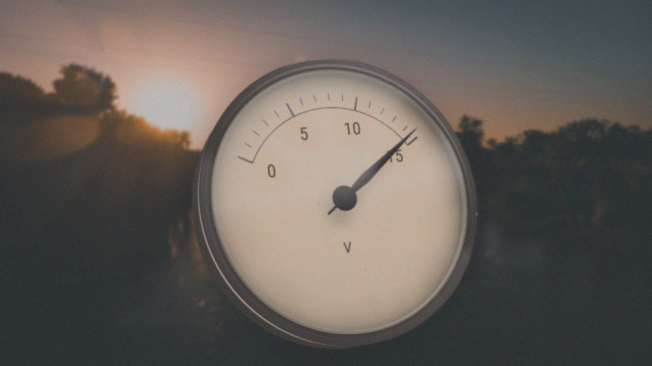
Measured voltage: 14.5V
